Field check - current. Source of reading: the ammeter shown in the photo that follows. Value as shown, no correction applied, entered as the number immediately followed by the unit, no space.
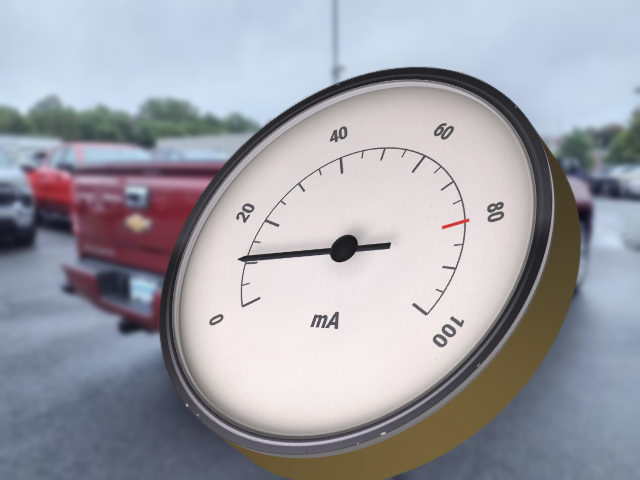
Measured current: 10mA
